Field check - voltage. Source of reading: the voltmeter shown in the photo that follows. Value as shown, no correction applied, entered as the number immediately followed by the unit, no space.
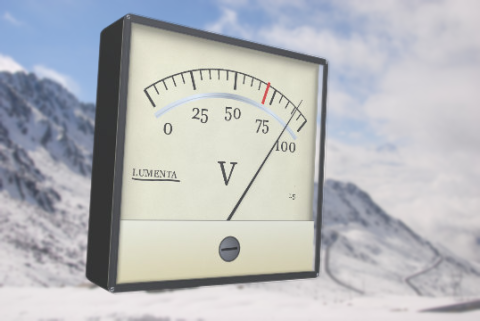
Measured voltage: 90V
